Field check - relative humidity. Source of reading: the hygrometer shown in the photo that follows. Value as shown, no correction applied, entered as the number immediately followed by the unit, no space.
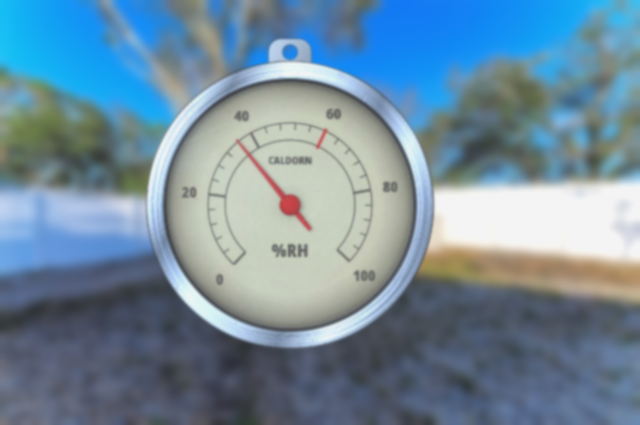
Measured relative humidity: 36%
